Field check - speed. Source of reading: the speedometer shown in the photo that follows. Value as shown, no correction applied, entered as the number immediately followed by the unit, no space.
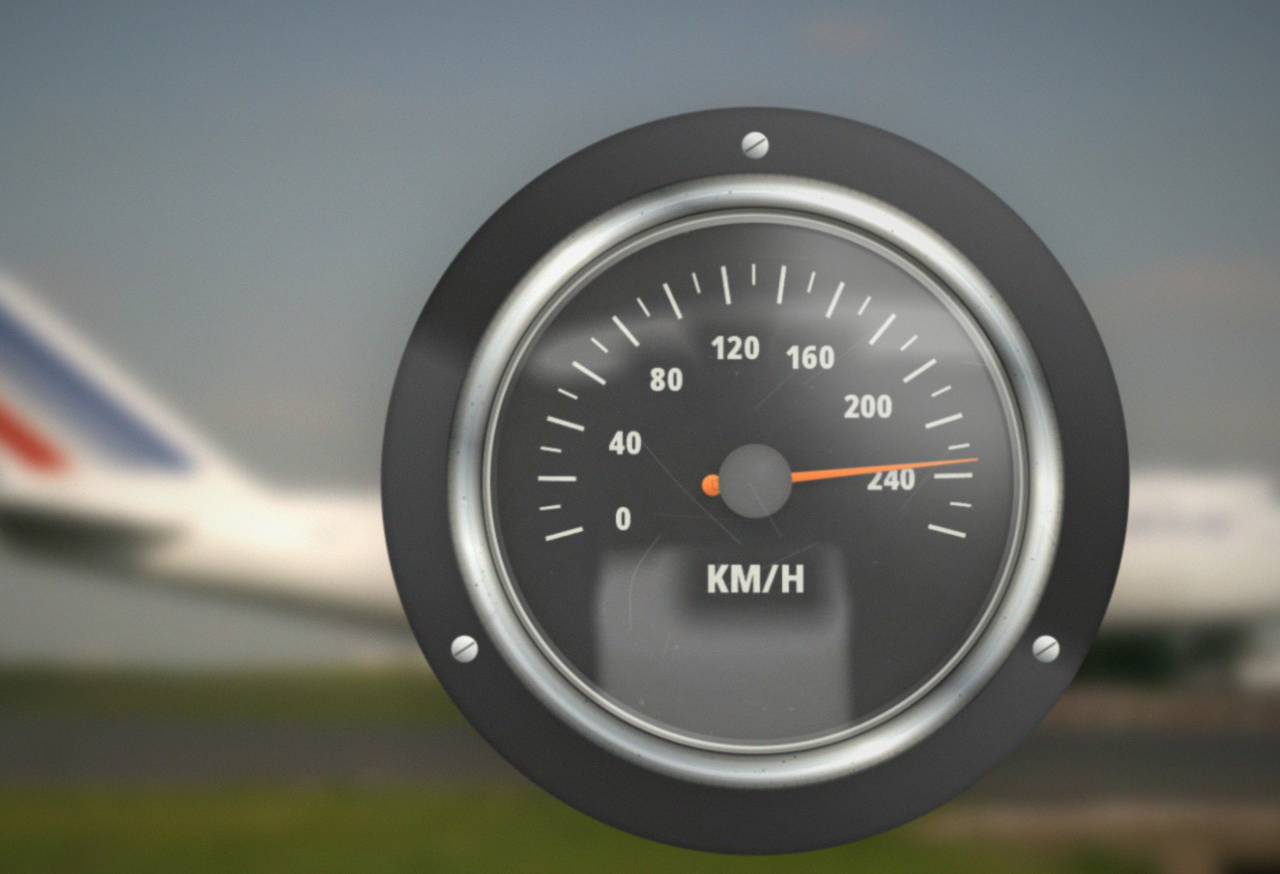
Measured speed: 235km/h
